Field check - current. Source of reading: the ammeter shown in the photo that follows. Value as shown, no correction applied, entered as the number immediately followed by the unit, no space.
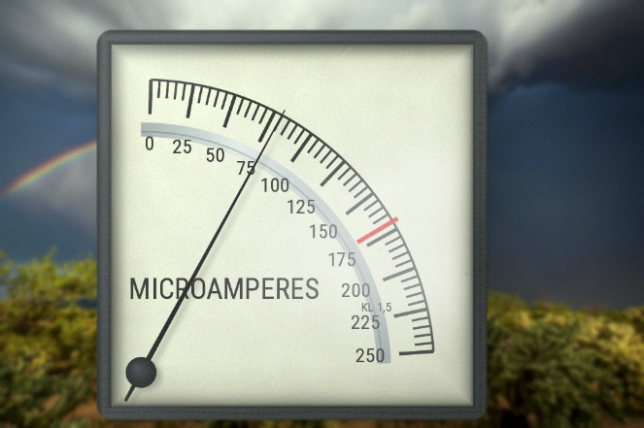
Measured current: 80µA
